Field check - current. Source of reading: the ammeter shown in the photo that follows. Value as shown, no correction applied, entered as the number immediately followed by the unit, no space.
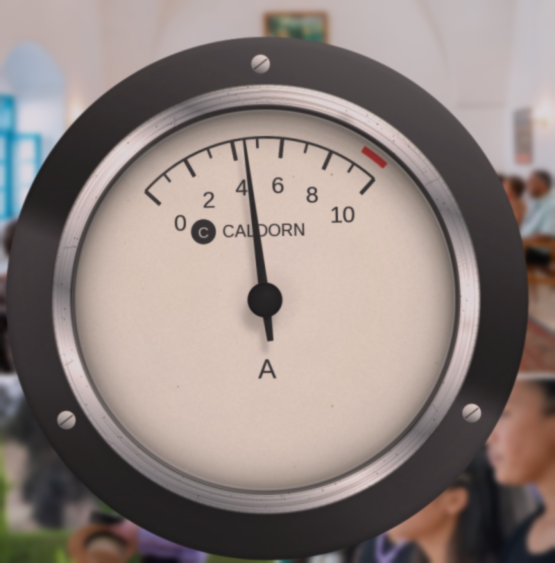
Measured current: 4.5A
